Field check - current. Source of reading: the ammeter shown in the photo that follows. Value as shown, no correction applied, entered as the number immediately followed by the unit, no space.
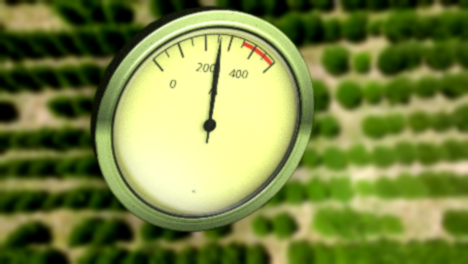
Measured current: 250A
